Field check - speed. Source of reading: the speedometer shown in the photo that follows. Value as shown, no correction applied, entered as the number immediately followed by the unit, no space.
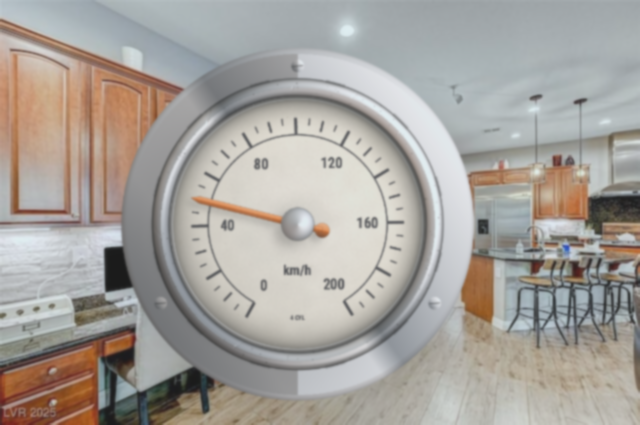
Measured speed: 50km/h
